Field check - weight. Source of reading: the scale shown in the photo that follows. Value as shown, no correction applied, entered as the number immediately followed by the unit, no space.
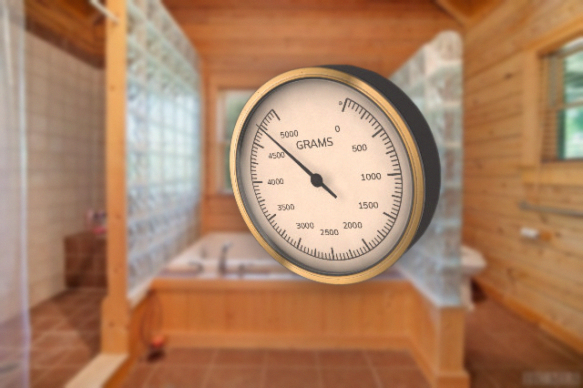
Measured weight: 4750g
